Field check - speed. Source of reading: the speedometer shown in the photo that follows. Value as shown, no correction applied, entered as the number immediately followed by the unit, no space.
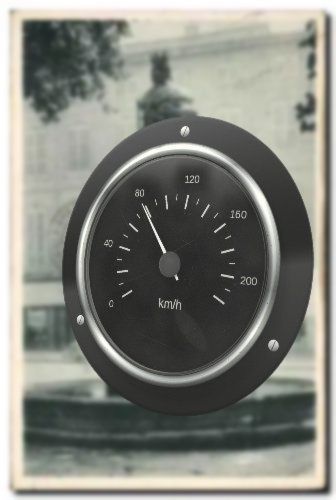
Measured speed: 80km/h
